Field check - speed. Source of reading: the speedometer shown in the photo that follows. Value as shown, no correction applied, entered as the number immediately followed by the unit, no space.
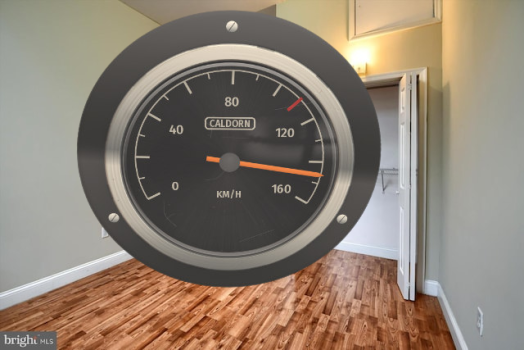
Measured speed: 145km/h
